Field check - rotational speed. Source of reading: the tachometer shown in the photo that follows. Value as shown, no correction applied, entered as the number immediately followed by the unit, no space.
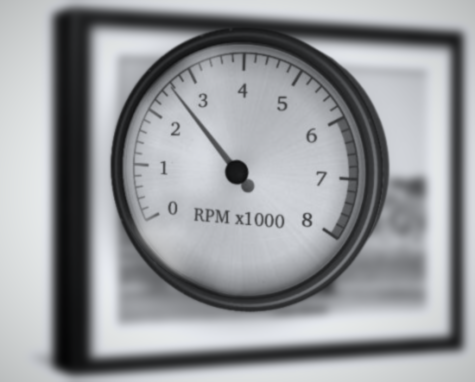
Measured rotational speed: 2600rpm
